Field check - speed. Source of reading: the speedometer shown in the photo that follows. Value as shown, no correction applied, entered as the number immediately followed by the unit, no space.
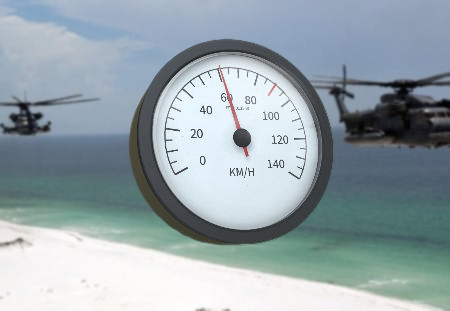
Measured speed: 60km/h
